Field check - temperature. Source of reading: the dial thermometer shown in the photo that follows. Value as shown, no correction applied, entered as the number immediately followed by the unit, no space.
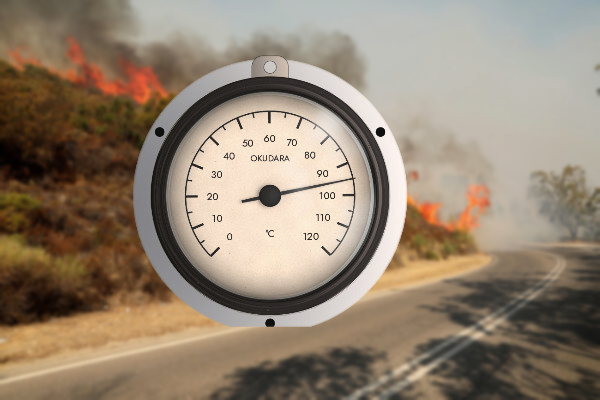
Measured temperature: 95°C
